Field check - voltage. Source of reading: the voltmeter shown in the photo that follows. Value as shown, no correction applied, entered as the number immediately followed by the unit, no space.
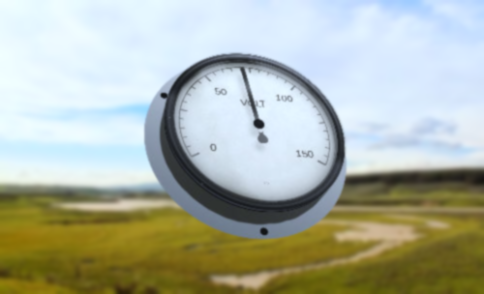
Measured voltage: 70V
